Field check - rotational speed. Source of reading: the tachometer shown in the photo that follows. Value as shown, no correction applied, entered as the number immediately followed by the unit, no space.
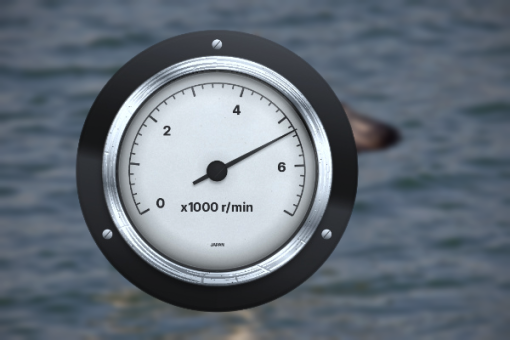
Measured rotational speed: 5300rpm
